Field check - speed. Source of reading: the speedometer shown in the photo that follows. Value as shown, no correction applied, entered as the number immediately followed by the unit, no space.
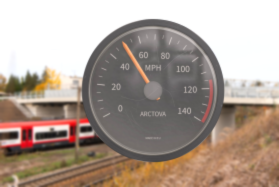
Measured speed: 50mph
